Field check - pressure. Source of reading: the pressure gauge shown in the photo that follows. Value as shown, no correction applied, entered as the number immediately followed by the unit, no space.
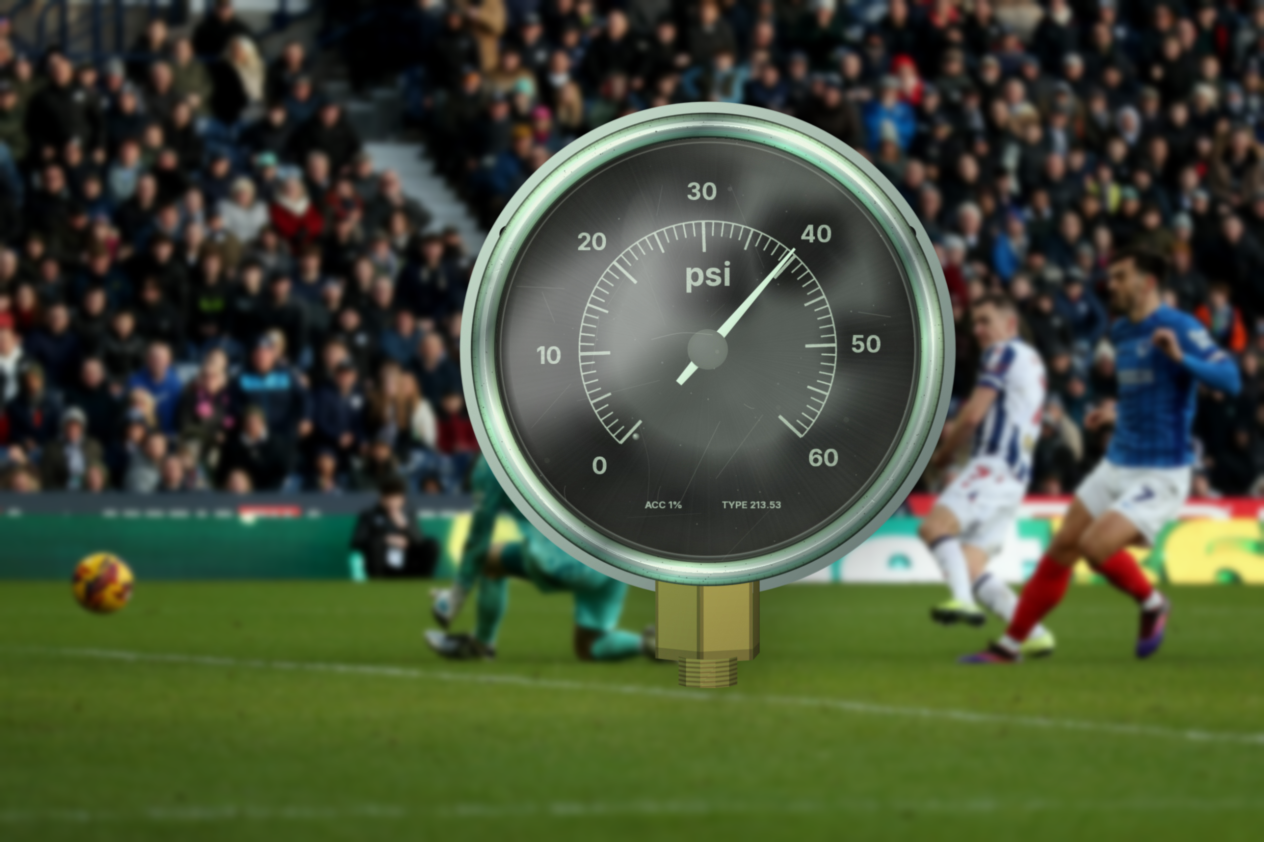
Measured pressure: 39.5psi
